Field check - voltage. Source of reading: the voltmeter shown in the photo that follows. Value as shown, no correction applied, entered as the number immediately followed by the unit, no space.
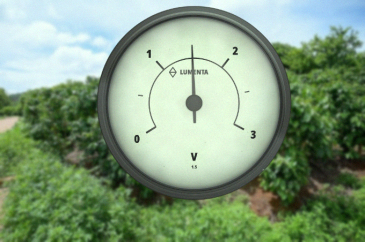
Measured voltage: 1.5V
